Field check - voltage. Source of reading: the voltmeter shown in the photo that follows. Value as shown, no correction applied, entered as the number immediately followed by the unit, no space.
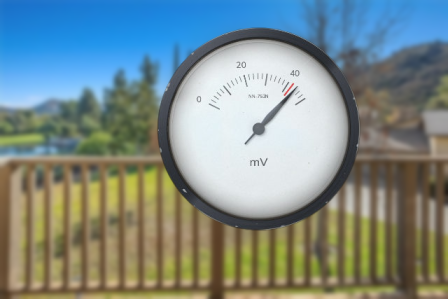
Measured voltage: 44mV
